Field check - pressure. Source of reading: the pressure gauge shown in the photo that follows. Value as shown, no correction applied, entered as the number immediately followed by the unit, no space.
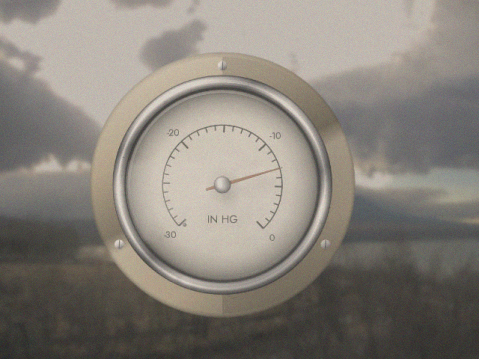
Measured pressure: -7inHg
